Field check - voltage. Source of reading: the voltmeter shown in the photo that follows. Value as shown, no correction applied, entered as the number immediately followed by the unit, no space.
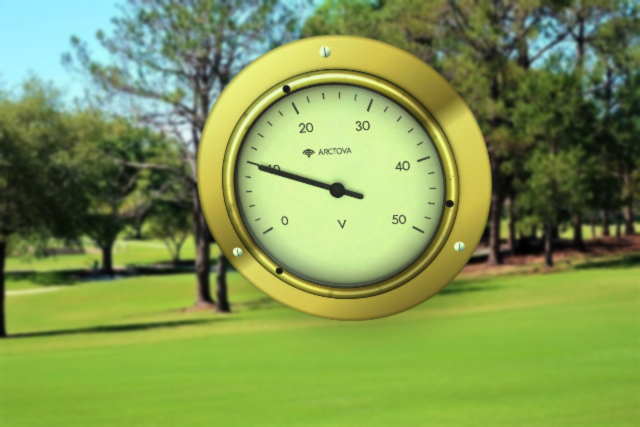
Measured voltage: 10V
